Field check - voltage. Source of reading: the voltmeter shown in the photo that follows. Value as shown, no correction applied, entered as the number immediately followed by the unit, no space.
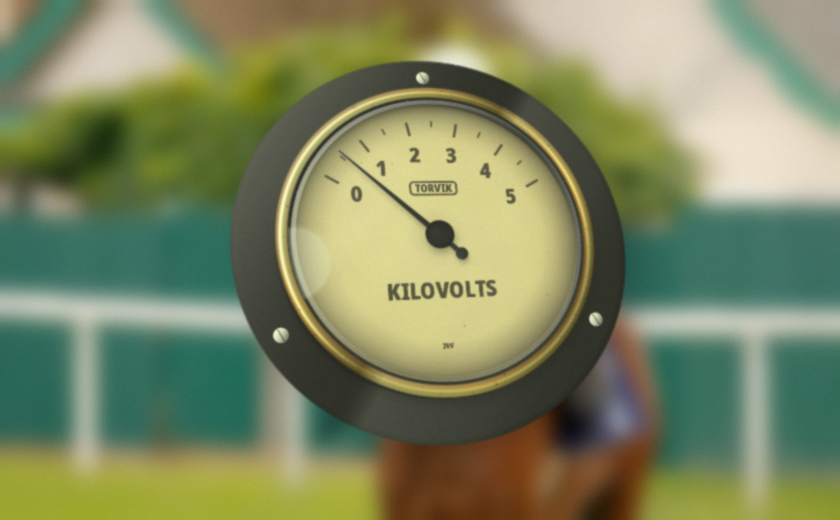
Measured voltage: 0.5kV
